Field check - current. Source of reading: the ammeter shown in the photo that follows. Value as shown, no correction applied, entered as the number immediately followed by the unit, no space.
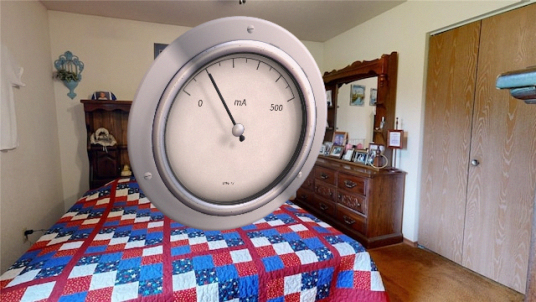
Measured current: 100mA
